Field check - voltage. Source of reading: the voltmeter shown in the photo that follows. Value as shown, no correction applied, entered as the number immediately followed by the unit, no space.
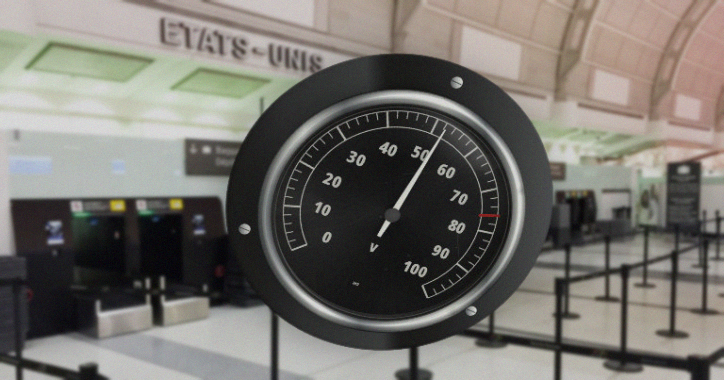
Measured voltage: 52V
